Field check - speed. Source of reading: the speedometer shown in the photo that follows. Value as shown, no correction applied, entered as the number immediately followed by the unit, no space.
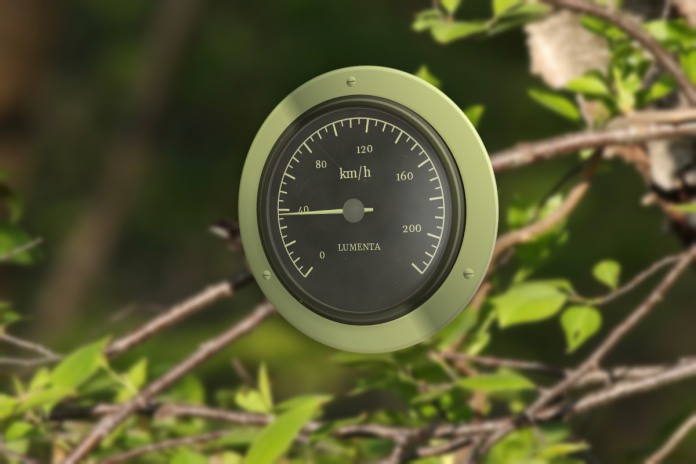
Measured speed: 37.5km/h
